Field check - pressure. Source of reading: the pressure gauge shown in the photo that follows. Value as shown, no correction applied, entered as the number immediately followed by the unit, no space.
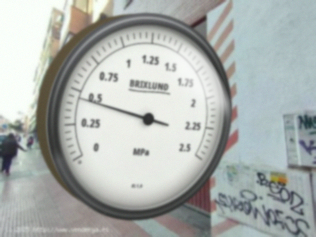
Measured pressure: 0.45MPa
